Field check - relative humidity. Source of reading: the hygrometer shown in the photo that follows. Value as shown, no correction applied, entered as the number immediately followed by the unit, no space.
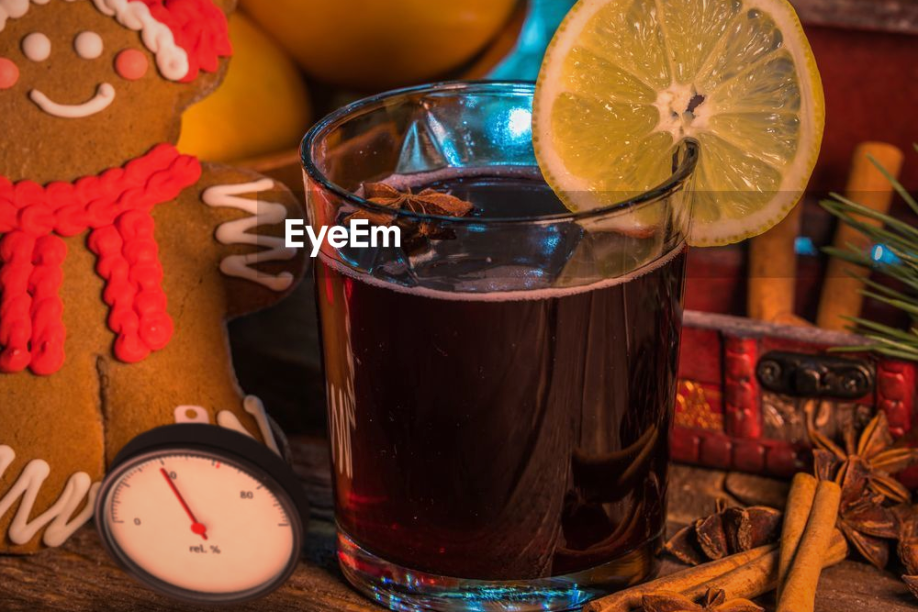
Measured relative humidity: 40%
